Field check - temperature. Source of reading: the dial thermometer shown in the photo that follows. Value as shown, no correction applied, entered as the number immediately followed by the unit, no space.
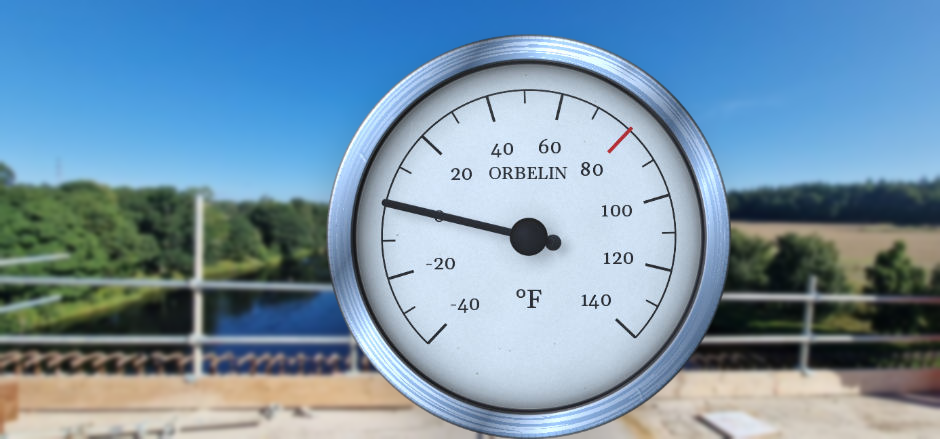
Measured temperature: 0°F
